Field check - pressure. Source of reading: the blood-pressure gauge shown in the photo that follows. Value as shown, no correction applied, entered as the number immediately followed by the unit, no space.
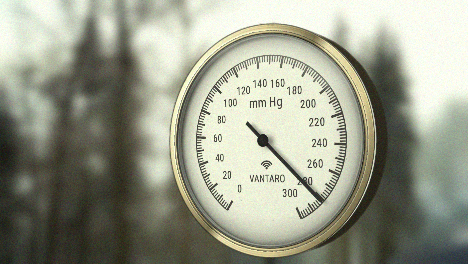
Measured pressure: 280mmHg
